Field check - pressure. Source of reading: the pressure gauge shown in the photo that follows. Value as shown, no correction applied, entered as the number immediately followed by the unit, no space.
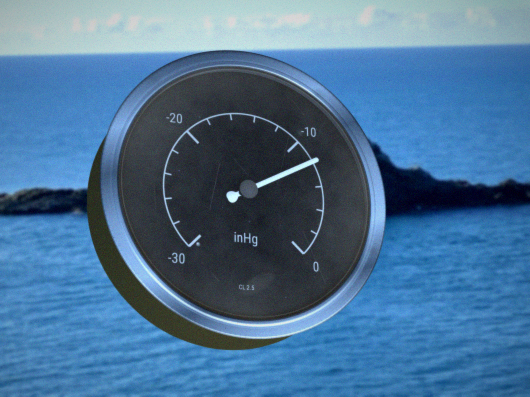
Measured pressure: -8inHg
